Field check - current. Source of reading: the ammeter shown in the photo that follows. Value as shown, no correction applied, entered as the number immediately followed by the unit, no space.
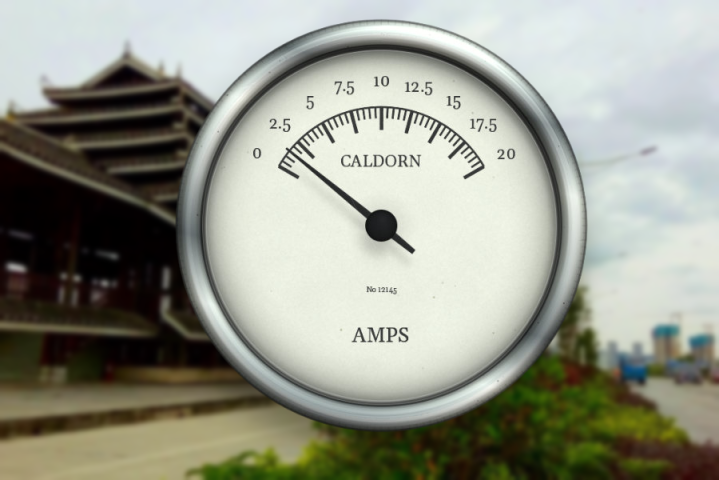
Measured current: 1.5A
